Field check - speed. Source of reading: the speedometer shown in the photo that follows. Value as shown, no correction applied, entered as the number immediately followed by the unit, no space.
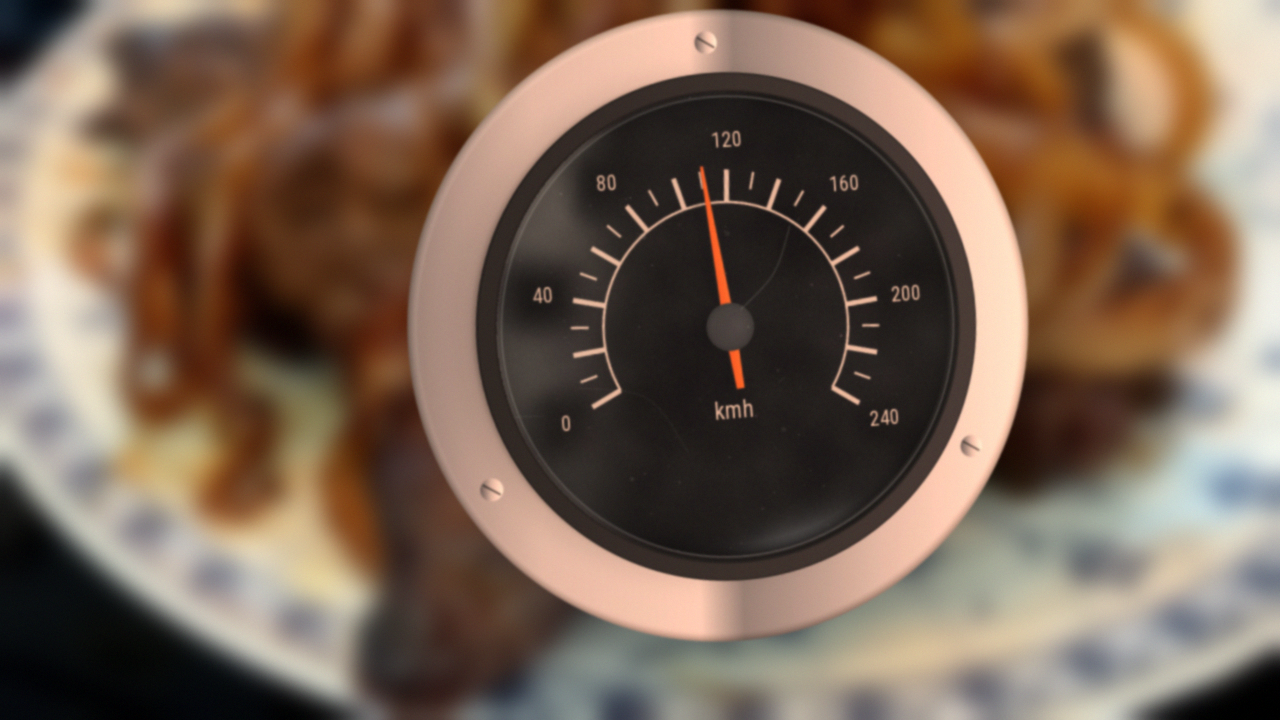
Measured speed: 110km/h
